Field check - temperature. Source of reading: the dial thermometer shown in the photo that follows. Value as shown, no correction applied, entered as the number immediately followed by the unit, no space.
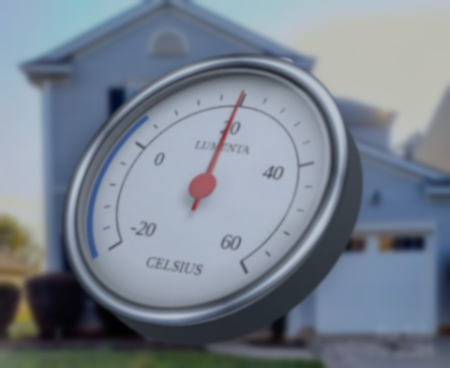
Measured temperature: 20°C
